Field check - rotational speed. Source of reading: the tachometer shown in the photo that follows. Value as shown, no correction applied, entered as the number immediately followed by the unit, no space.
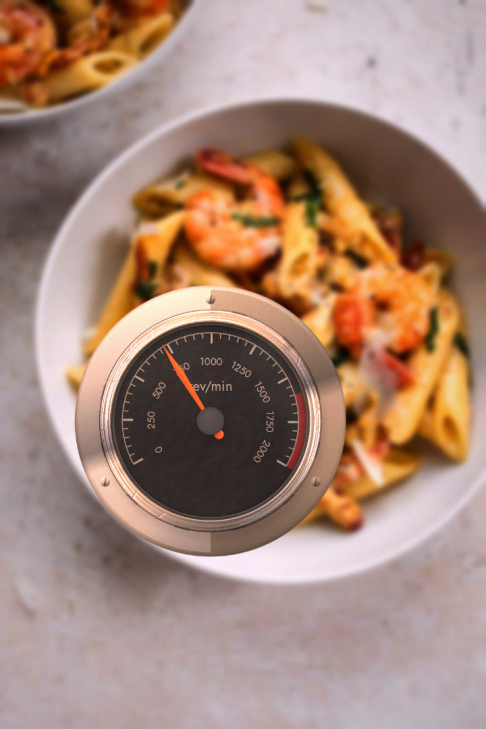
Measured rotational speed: 725rpm
